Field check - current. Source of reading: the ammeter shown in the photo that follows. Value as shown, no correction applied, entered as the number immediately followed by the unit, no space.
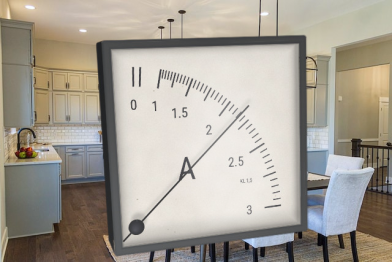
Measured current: 2.15A
